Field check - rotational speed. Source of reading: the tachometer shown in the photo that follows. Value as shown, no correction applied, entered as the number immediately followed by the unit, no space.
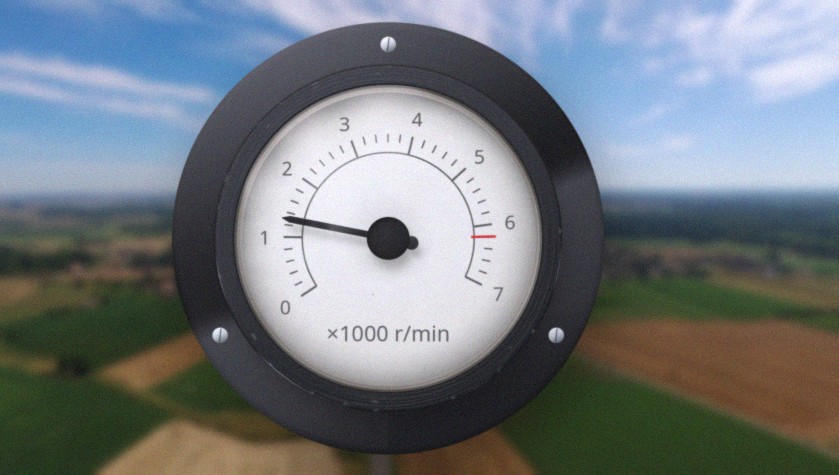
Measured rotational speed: 1300rpm
